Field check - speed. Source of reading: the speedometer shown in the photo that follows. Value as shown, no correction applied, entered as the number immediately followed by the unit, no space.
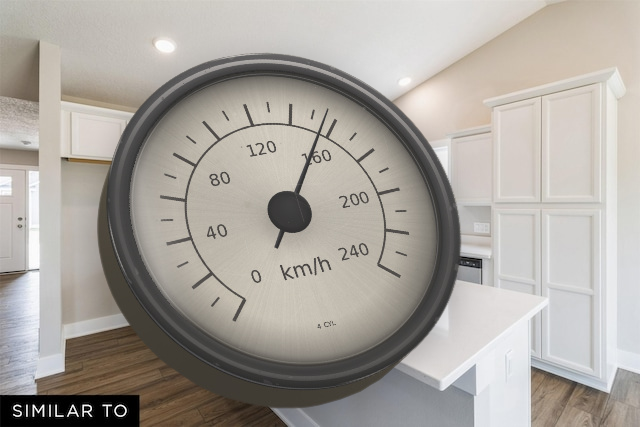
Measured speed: 155km/h
